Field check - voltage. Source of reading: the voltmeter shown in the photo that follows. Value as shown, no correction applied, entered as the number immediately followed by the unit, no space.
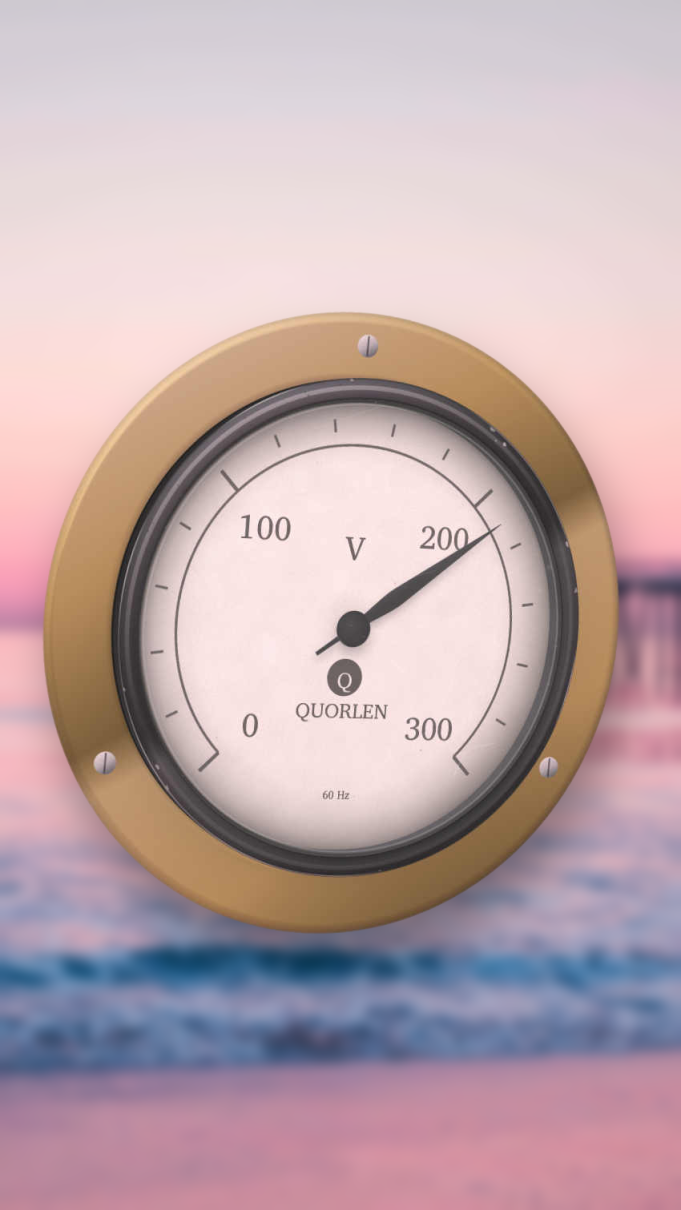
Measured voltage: 210V
